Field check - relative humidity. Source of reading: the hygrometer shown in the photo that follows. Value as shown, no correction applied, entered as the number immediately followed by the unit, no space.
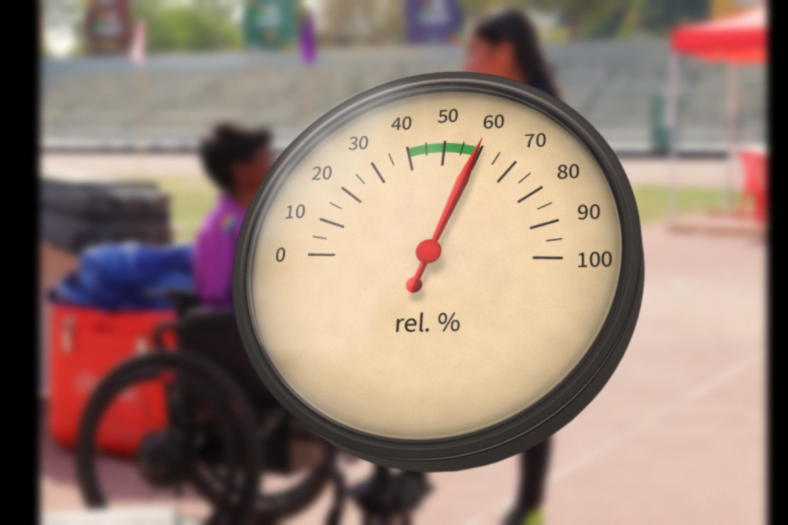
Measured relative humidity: 60%
